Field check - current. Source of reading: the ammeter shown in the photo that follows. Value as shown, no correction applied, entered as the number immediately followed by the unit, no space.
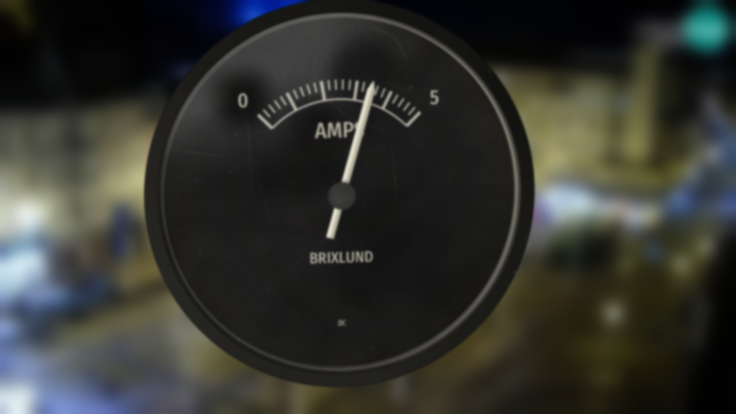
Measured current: 3.4A
